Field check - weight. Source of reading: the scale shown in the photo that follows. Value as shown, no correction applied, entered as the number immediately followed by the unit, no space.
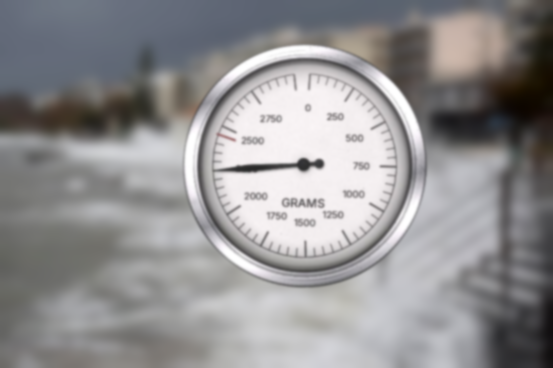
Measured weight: 2250g
